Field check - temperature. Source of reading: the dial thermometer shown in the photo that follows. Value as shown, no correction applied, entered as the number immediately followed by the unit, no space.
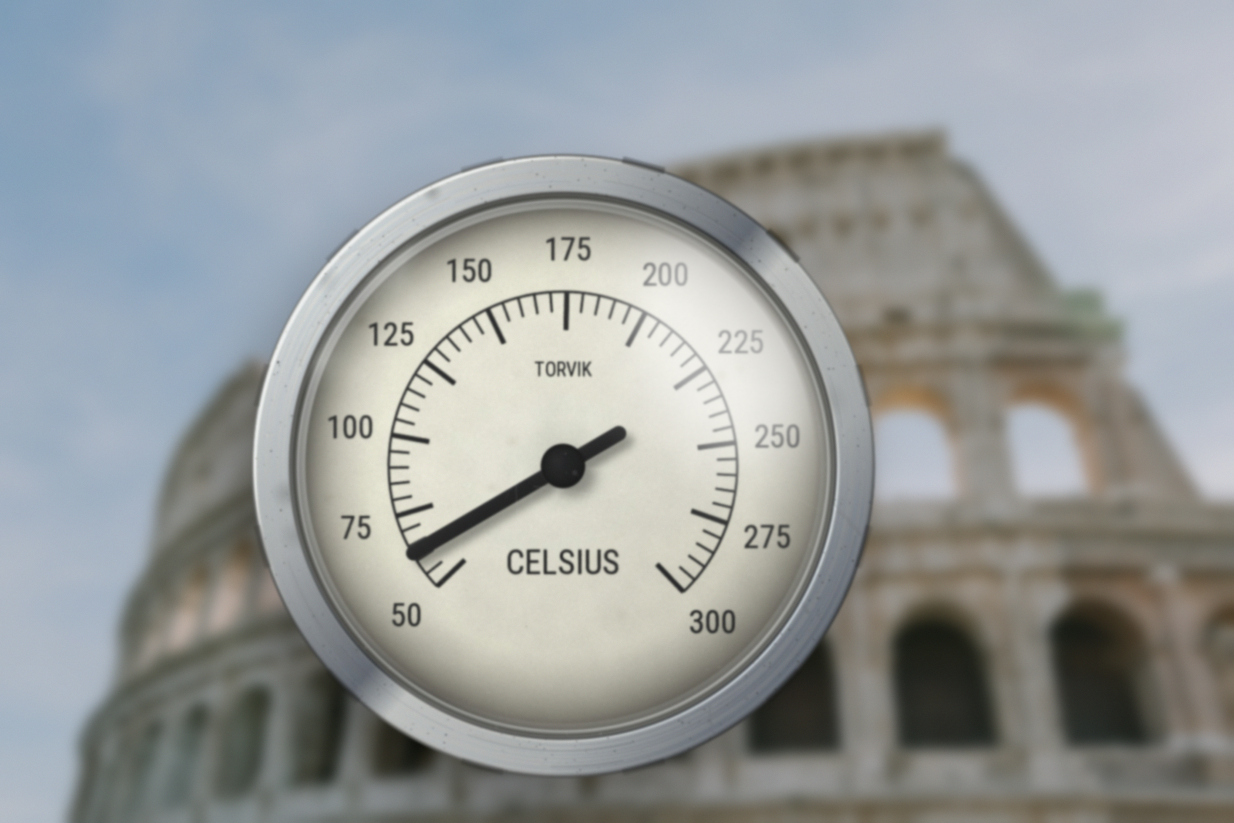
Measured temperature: 62.5°C
